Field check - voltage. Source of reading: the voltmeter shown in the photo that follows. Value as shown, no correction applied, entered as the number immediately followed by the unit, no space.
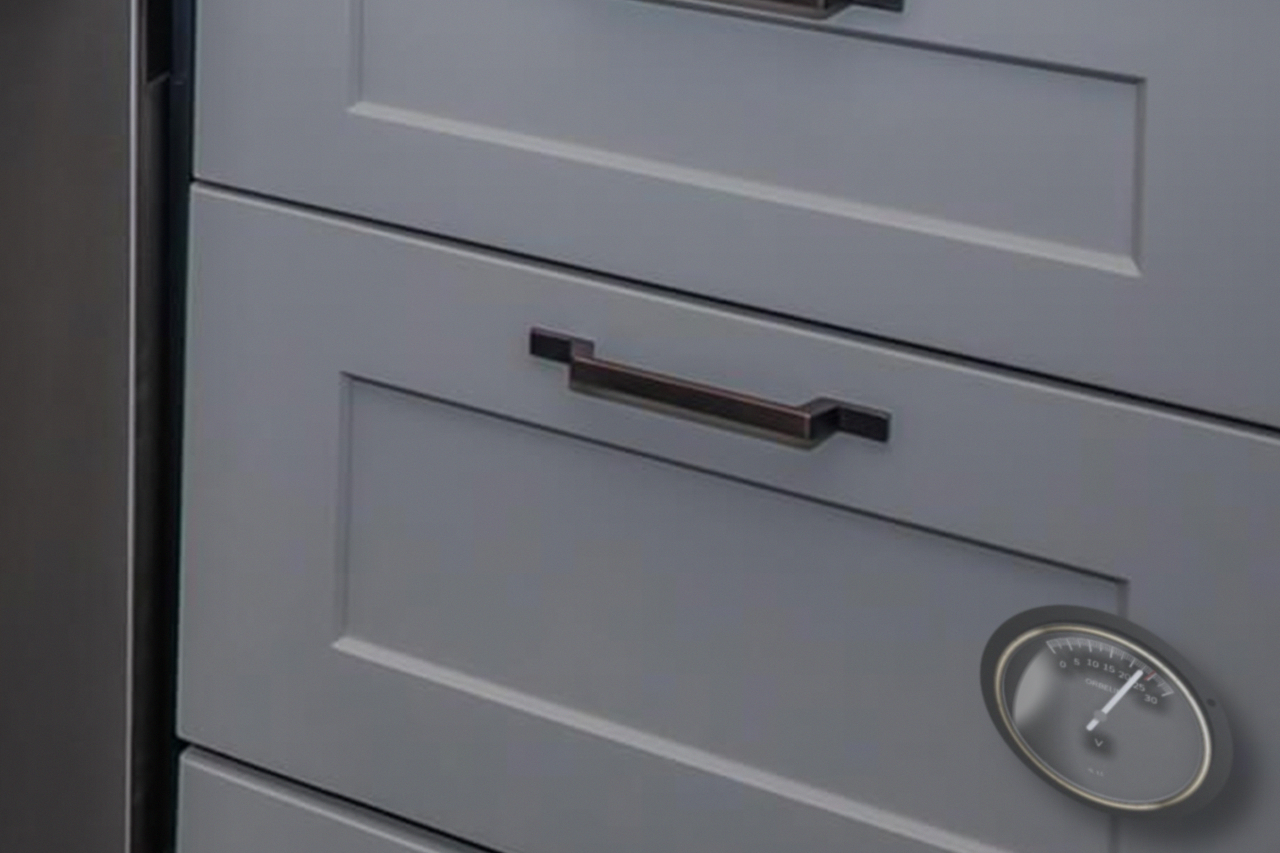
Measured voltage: 22.5V
